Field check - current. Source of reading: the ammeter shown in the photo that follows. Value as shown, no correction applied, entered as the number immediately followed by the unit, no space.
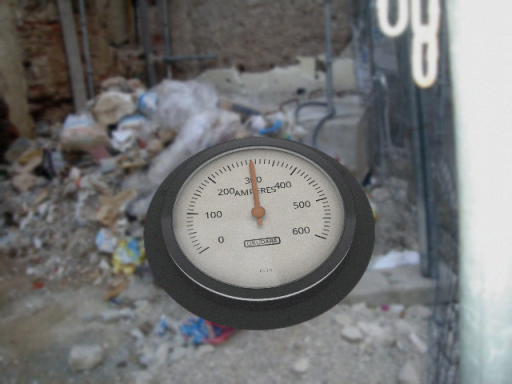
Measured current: 300A
